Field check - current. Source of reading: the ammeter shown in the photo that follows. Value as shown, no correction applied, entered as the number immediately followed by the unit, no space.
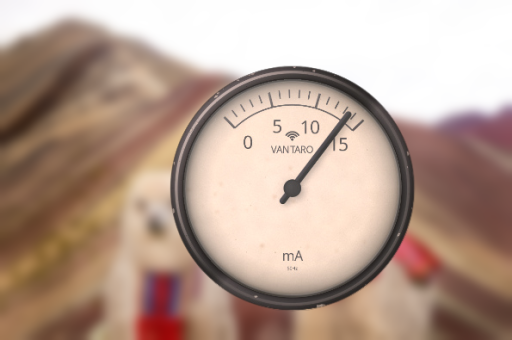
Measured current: 13.5mA
